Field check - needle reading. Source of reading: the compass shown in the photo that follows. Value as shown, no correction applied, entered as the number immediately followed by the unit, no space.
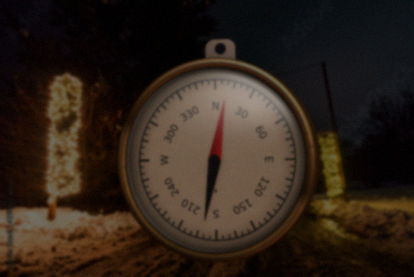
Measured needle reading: 10°
